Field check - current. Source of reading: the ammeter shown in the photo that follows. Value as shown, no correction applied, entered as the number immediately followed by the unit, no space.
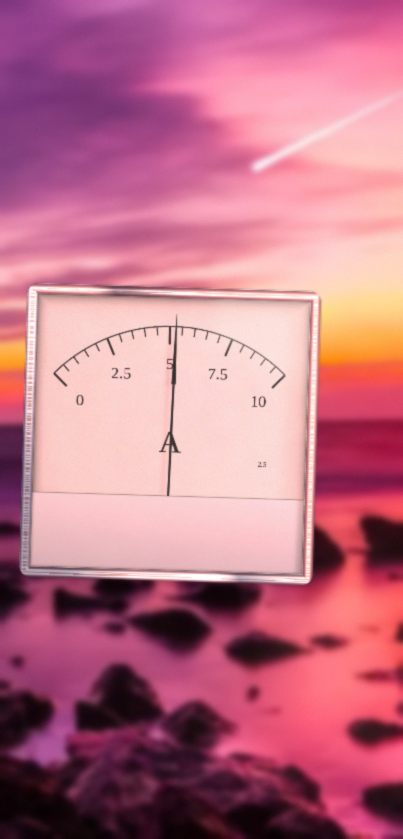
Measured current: 5.25A
